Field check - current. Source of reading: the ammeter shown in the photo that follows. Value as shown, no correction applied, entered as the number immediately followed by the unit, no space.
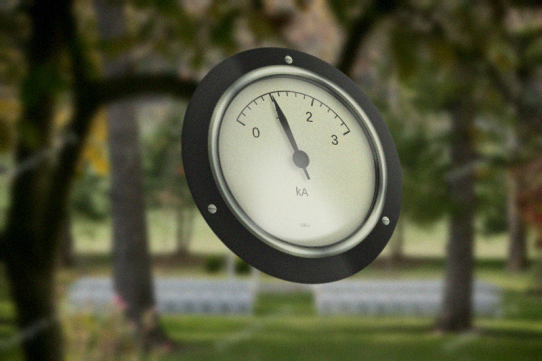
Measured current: 1kA
